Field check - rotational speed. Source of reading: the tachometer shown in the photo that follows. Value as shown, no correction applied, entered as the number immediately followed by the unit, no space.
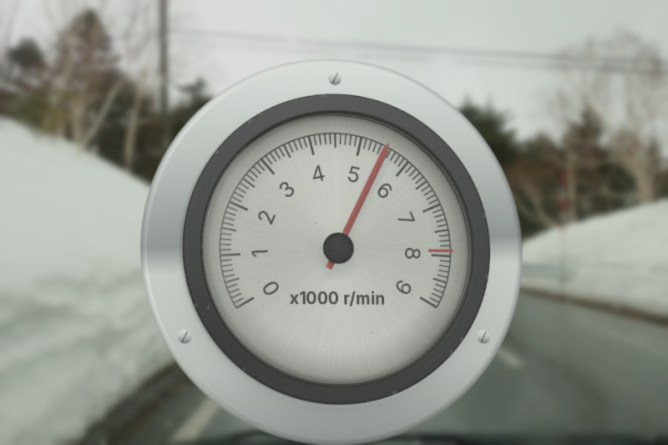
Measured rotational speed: 5500rpm
